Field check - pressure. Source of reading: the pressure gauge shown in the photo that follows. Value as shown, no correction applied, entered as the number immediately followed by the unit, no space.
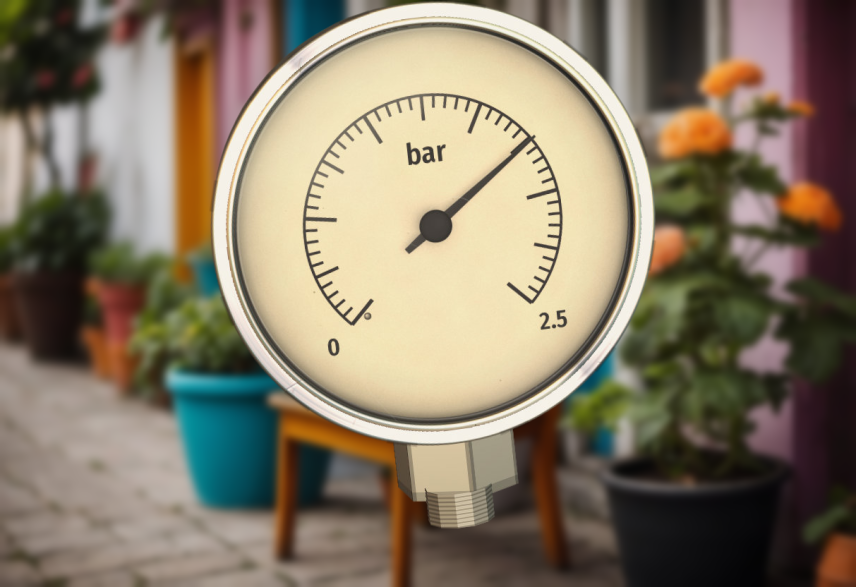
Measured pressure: 1.75bar
